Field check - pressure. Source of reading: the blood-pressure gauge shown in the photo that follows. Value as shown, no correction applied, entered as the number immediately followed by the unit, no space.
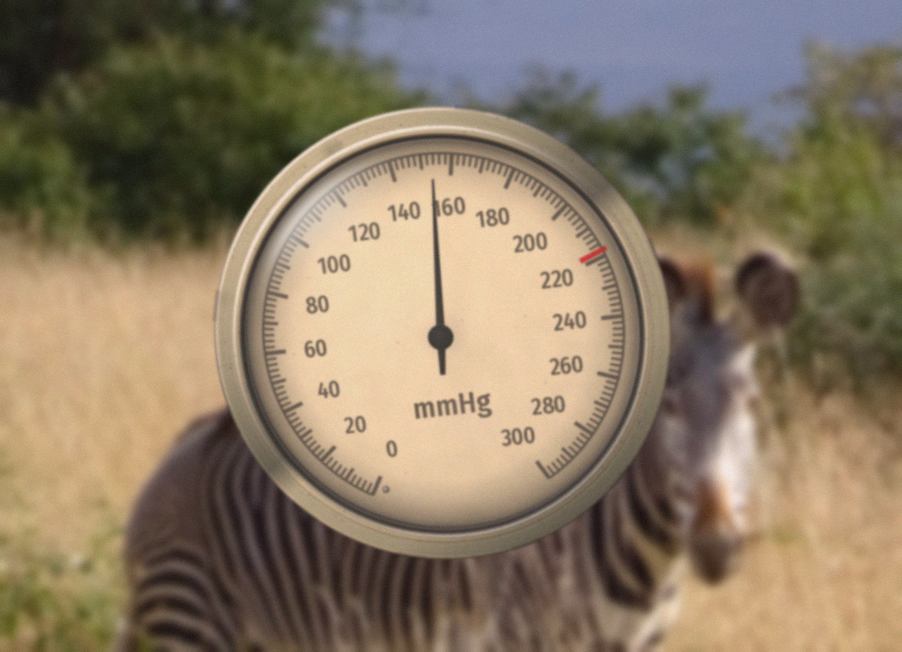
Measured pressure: 154mmHg
